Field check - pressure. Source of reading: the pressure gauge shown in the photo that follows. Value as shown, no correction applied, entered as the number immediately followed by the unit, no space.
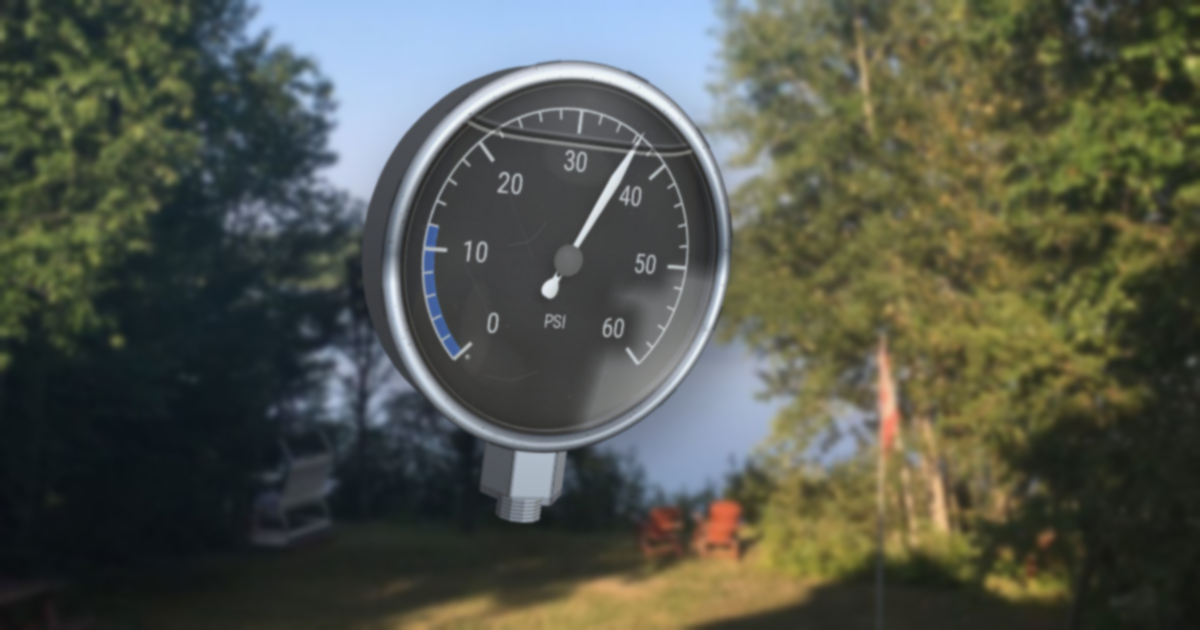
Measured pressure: 36psi
